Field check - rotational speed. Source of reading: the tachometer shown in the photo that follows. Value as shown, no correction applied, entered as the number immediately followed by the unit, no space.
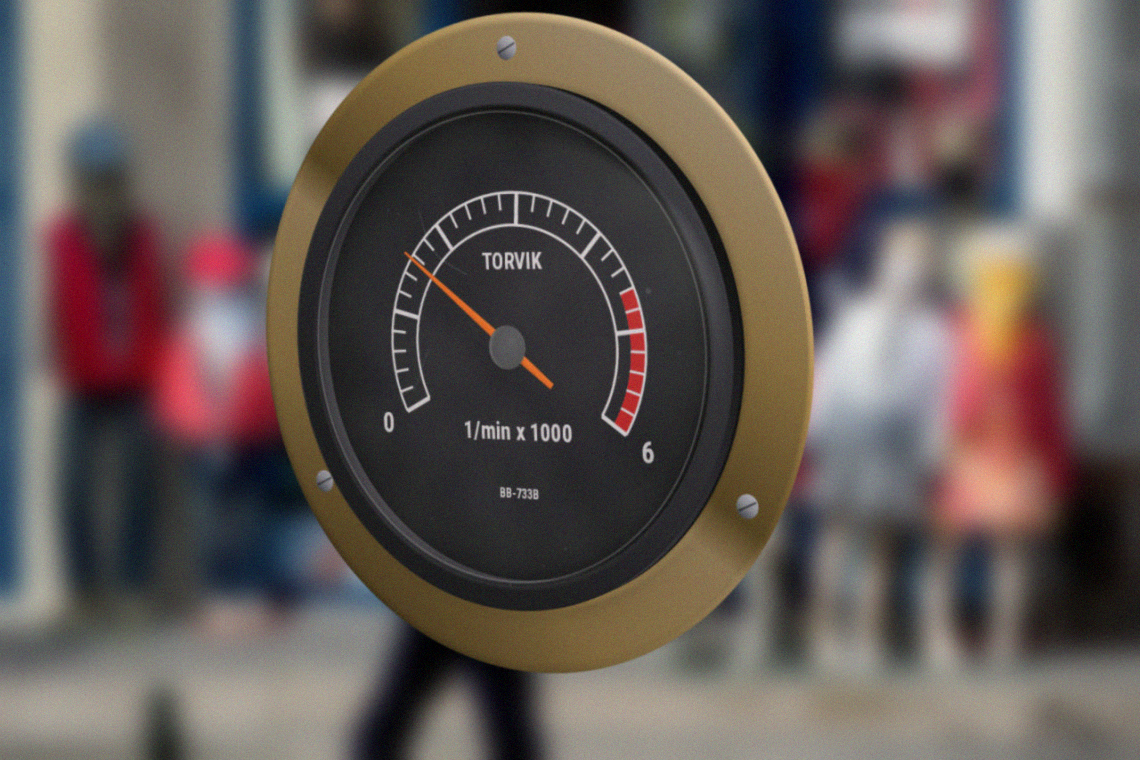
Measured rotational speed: 1600rpm
